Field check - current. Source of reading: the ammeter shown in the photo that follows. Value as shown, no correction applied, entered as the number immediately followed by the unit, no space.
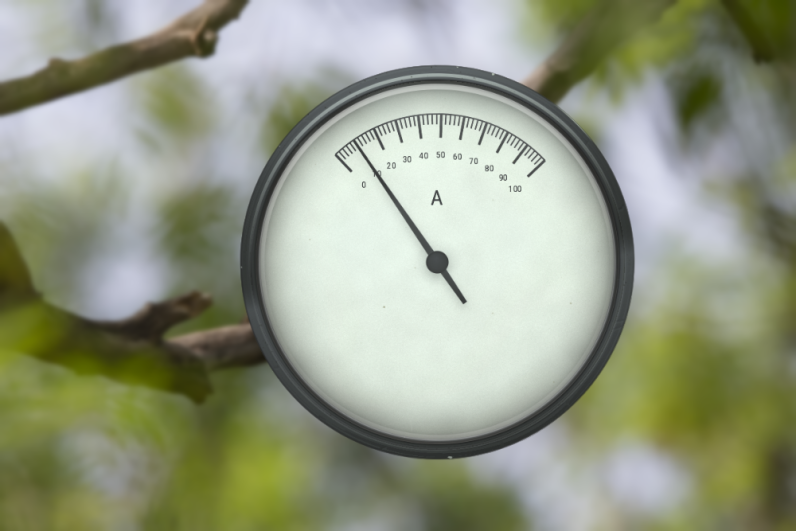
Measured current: 10A
